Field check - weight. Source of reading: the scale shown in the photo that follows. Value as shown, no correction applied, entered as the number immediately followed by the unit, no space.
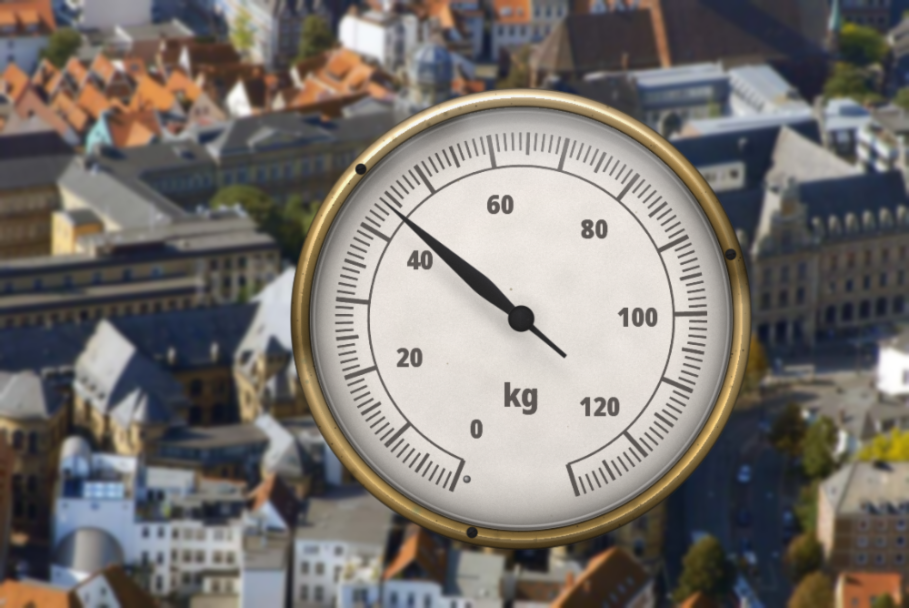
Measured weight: 44kg
